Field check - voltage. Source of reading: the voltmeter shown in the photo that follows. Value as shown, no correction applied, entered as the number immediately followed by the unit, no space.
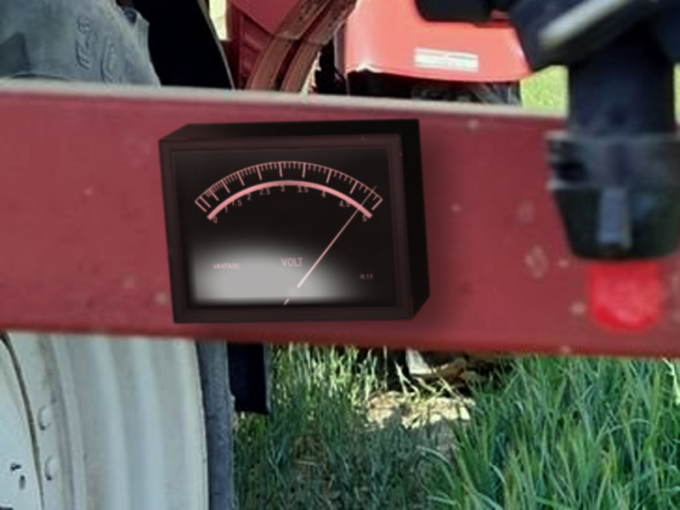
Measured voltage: 4.8V
